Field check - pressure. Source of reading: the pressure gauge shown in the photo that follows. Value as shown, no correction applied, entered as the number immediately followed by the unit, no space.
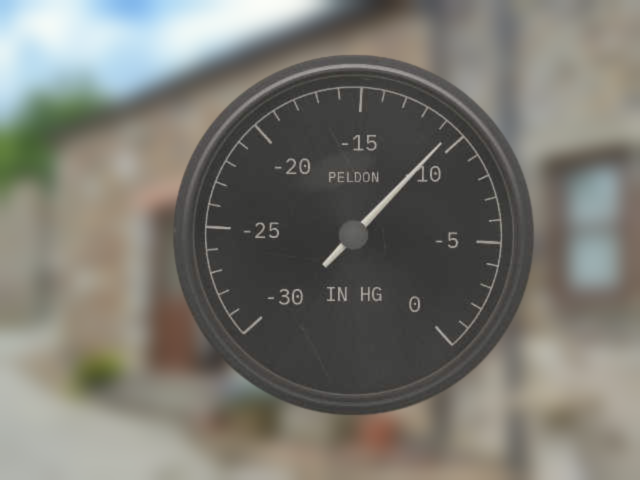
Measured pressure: -10.5inHg
